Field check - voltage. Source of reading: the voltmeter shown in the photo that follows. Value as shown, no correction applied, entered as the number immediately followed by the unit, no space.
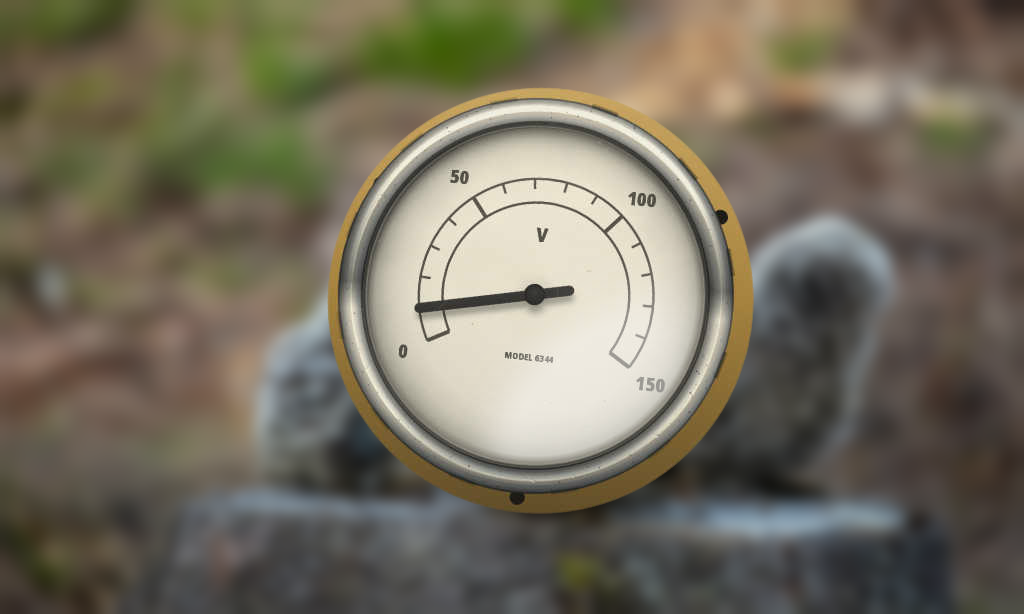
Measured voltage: 10V
